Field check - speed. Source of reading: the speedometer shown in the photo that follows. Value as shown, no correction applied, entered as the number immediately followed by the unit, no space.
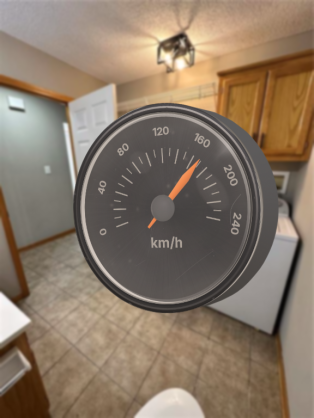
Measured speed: 170km/h
